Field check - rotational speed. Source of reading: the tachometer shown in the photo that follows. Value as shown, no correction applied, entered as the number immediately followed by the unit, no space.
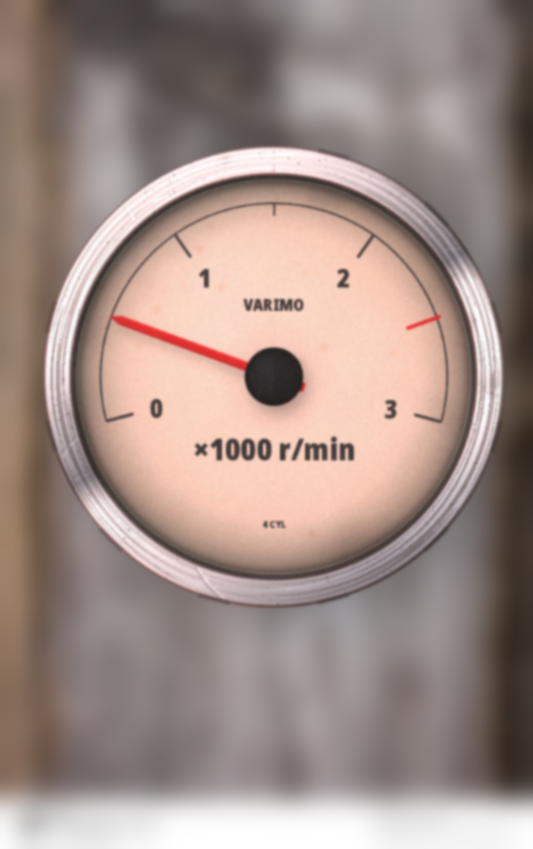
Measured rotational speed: 500rpm
